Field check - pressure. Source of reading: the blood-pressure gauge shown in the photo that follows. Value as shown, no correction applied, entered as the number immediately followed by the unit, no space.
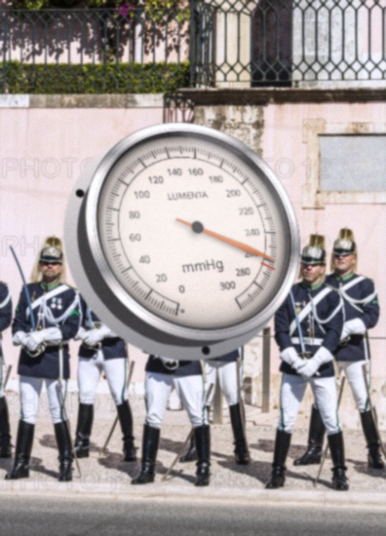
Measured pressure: 260mmHg
